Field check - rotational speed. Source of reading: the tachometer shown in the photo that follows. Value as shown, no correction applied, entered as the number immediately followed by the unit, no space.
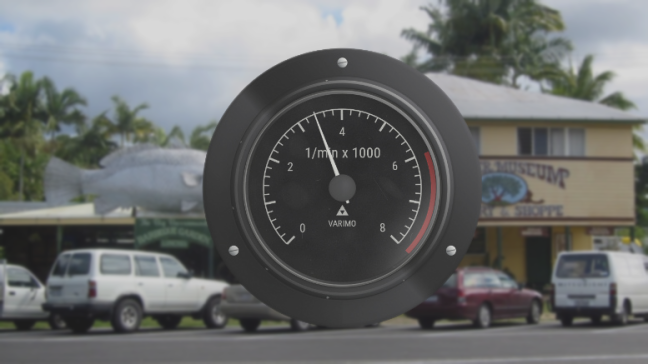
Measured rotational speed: 3400rpm
